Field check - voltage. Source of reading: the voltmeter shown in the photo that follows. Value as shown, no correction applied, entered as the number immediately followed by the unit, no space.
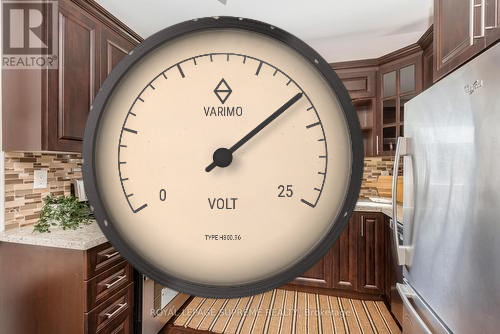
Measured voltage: 18V
